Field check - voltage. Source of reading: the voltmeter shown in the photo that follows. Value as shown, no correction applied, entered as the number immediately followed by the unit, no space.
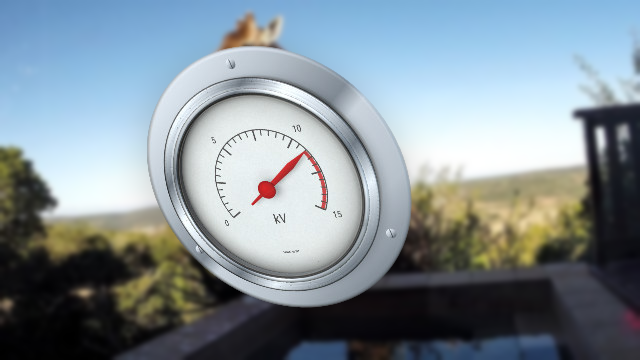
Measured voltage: 11kV
